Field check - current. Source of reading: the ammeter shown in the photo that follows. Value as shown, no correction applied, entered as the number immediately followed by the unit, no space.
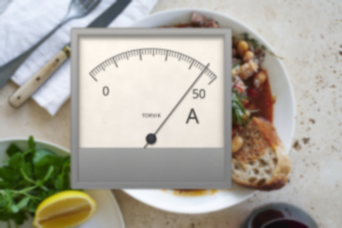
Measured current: 45A
